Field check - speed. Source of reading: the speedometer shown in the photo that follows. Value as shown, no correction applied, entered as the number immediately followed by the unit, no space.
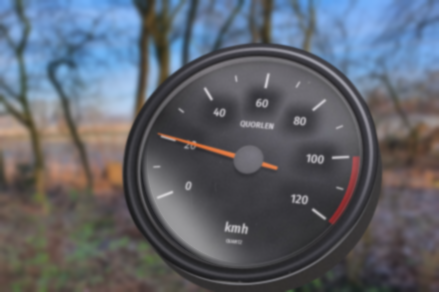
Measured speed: 20km/h
